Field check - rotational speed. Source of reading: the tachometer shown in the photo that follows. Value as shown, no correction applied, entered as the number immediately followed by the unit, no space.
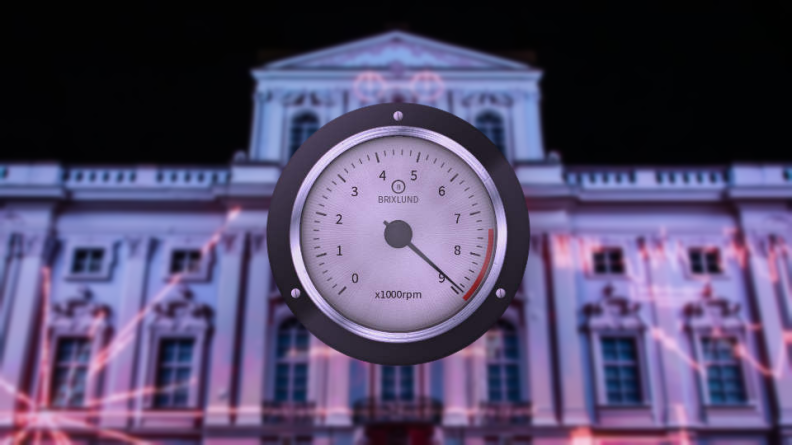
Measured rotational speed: 8900rpm
